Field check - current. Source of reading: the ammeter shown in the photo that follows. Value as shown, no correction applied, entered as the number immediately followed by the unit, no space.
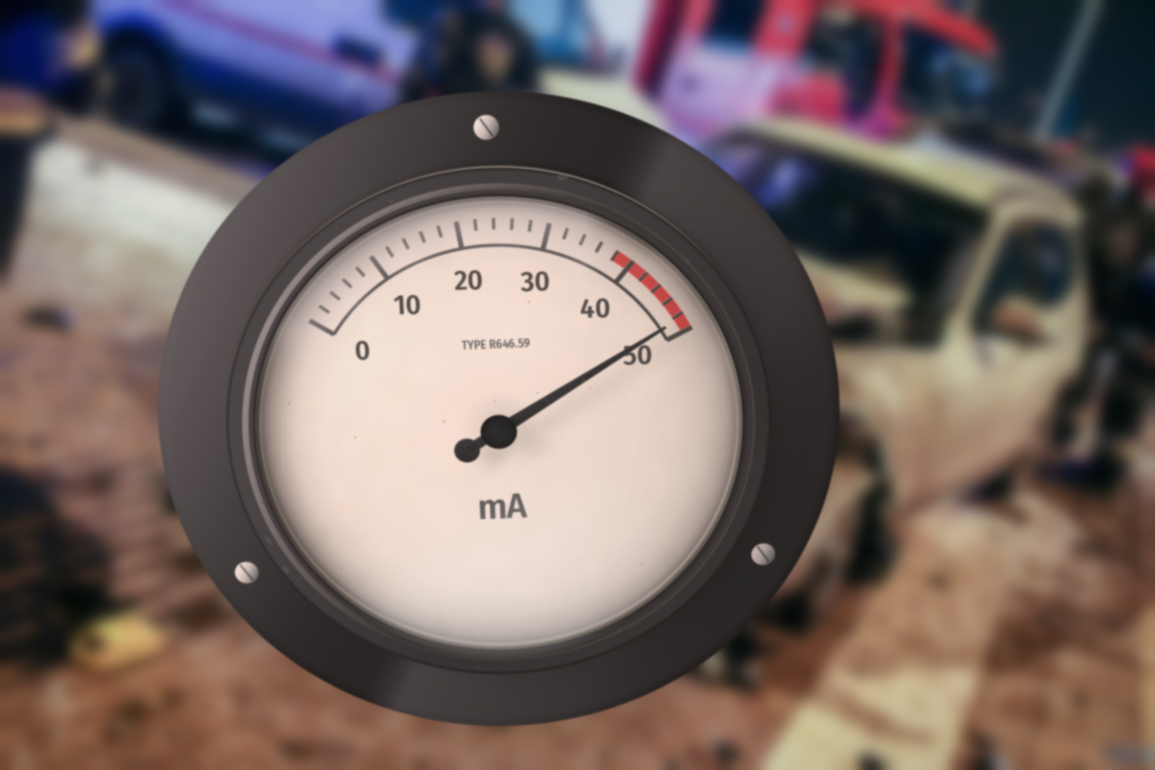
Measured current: 48mA
